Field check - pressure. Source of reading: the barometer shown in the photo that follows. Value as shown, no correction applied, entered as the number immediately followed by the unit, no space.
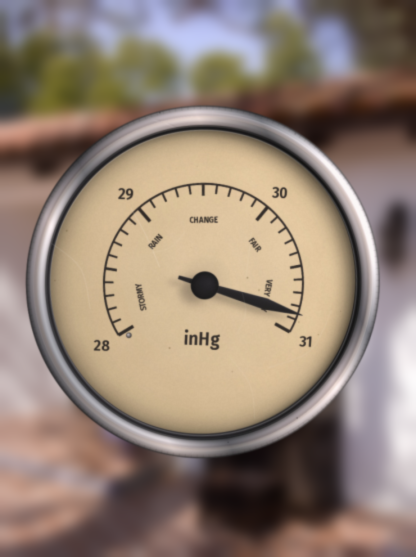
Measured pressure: 30.85inHg
